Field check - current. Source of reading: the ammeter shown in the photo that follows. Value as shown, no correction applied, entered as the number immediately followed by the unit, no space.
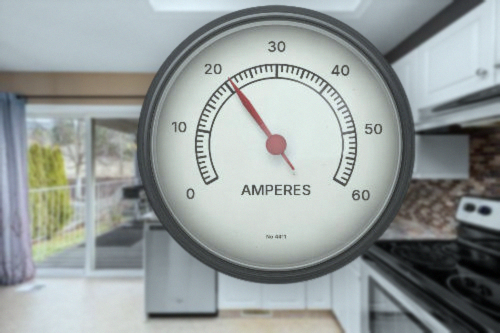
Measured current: 21A
